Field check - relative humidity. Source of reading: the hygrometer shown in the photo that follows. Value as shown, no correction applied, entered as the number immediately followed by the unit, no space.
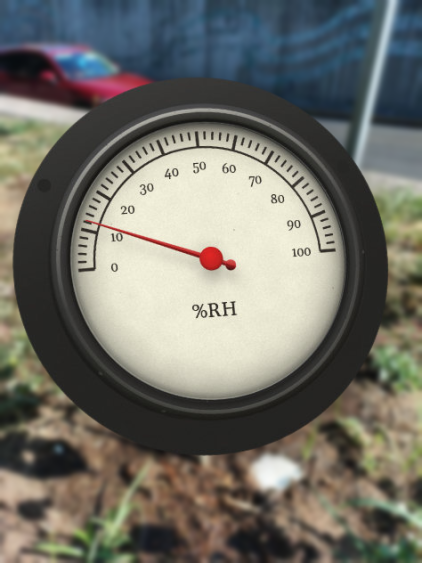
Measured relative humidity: 12%
